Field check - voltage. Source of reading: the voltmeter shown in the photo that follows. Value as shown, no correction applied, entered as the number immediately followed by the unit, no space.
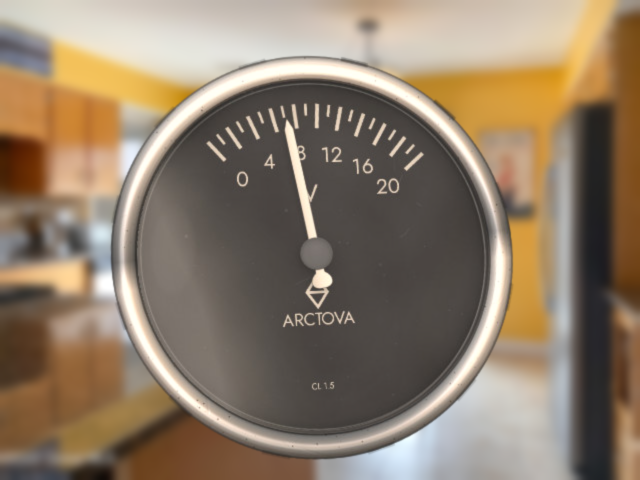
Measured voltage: 7V
